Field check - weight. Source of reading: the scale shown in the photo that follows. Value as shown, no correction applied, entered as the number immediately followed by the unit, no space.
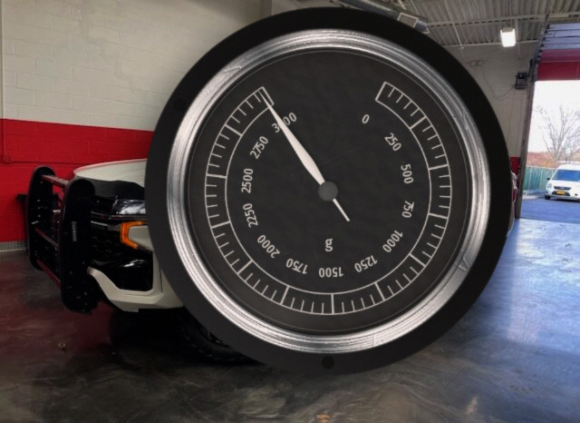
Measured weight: 2975g
